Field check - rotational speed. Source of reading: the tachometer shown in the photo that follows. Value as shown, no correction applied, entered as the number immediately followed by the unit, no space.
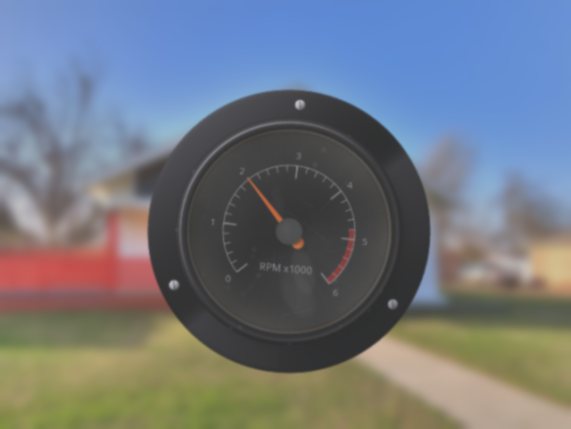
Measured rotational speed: 2000rpm
